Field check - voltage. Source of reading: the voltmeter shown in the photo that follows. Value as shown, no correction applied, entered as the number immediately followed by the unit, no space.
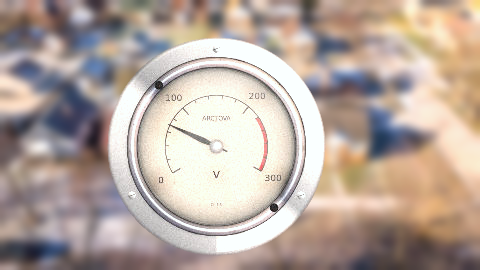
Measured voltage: 70V
